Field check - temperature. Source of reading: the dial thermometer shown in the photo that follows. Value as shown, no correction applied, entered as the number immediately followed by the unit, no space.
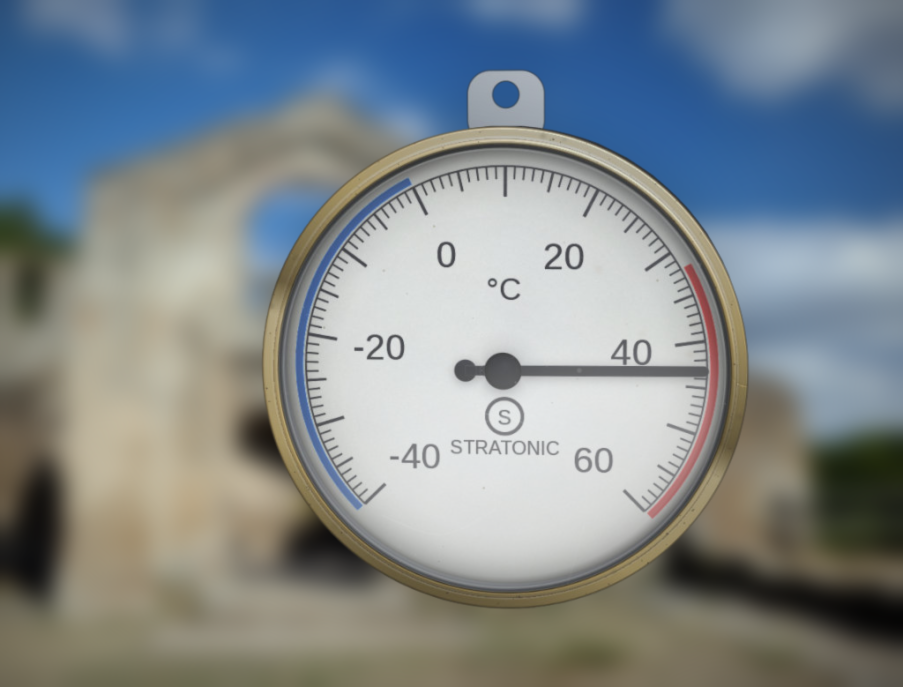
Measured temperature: 43°C
